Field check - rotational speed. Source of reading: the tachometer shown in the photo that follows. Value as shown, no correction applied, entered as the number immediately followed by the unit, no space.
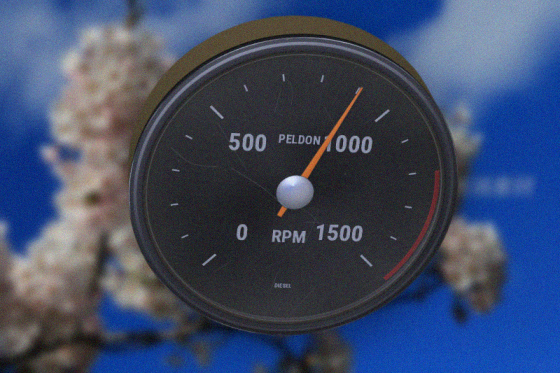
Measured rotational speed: 900rpm
